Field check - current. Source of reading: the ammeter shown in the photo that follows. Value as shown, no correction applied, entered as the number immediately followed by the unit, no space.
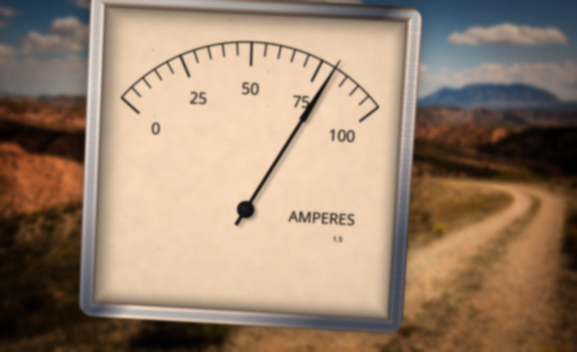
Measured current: 80A
